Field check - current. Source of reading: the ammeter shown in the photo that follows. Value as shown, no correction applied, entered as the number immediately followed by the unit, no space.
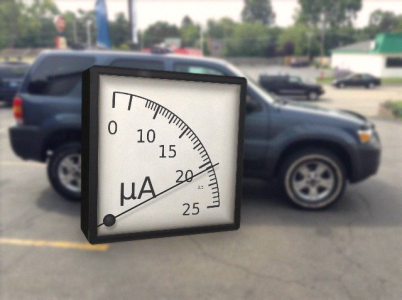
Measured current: 20.5µA
